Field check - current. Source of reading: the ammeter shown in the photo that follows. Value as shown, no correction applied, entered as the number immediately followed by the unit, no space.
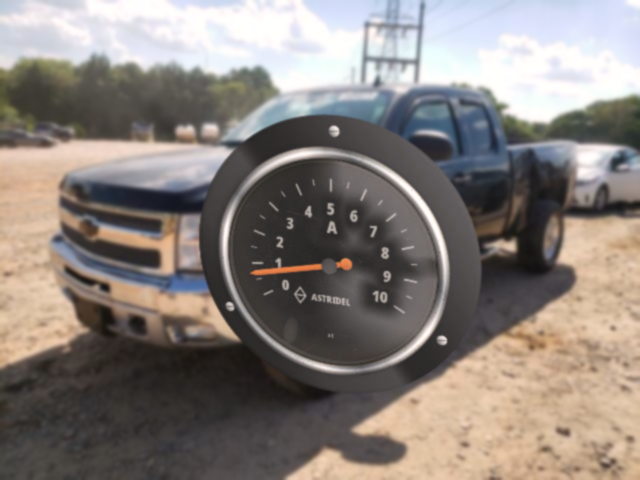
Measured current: 0.75A
